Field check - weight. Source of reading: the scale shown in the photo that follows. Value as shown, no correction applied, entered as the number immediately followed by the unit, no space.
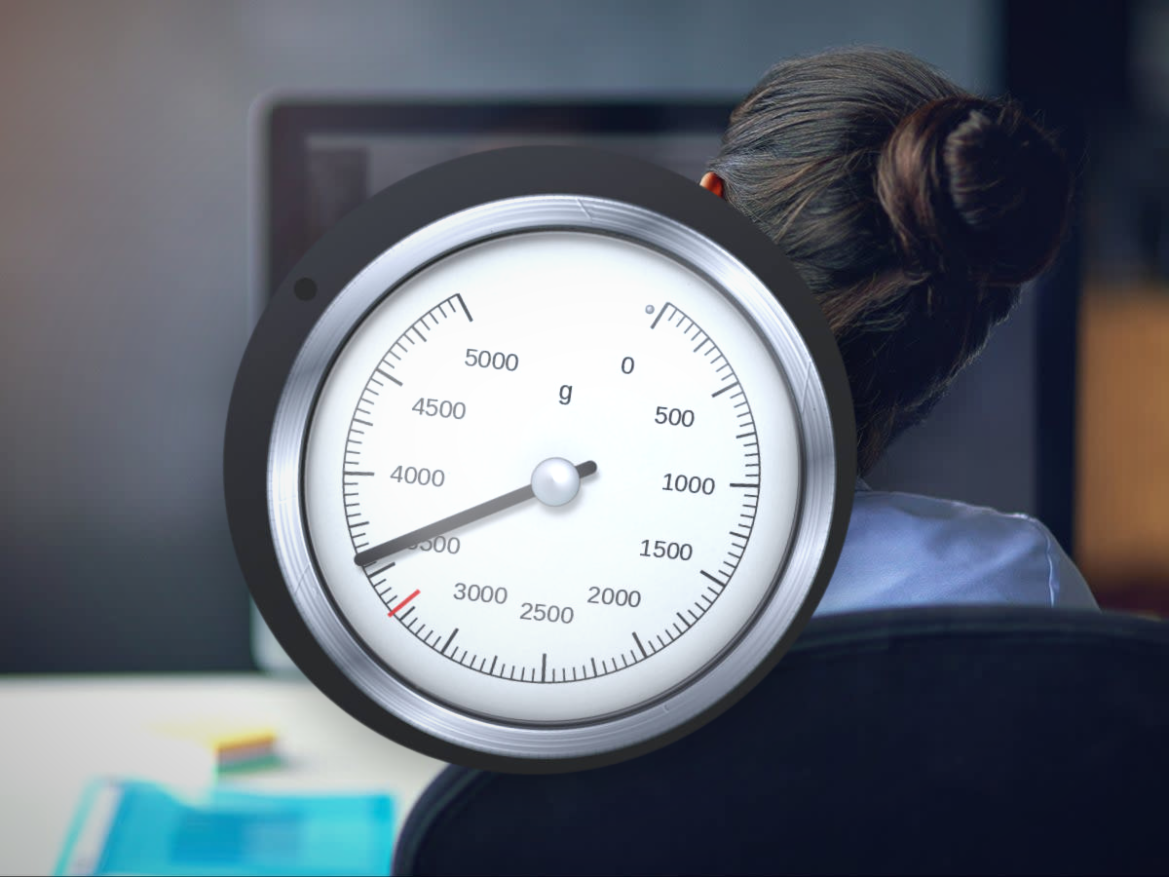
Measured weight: 3600g
